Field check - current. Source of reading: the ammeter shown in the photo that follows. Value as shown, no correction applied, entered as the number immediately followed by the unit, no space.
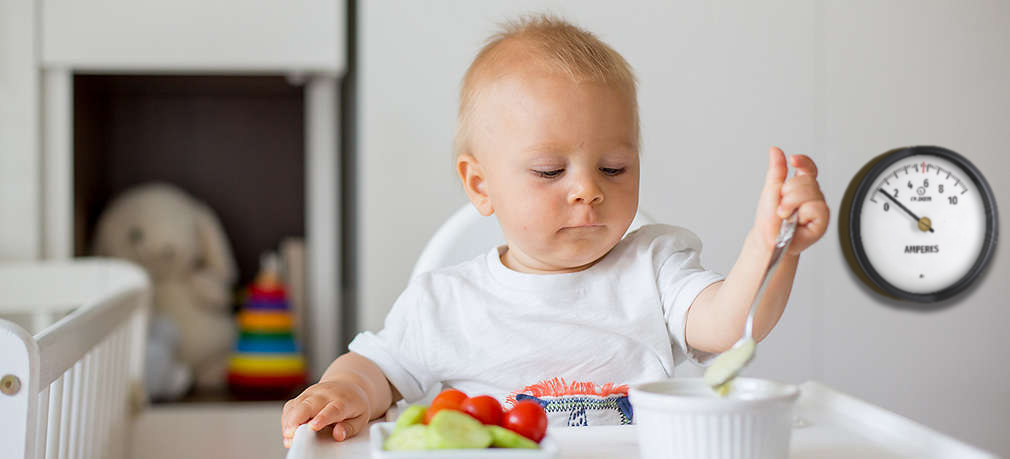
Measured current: 1A
